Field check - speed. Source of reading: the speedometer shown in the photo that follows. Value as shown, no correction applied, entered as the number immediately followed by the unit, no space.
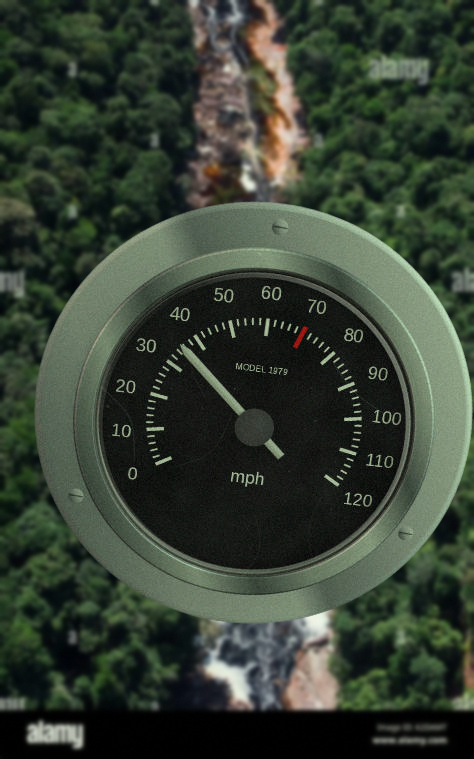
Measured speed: 36mph
